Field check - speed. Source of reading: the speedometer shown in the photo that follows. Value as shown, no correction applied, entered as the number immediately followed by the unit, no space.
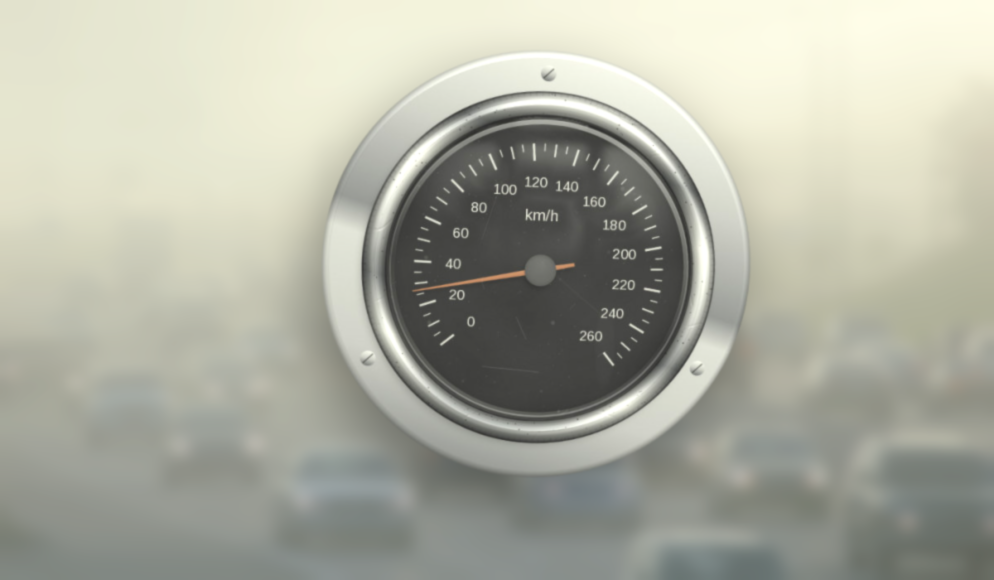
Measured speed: 27.5km/h
